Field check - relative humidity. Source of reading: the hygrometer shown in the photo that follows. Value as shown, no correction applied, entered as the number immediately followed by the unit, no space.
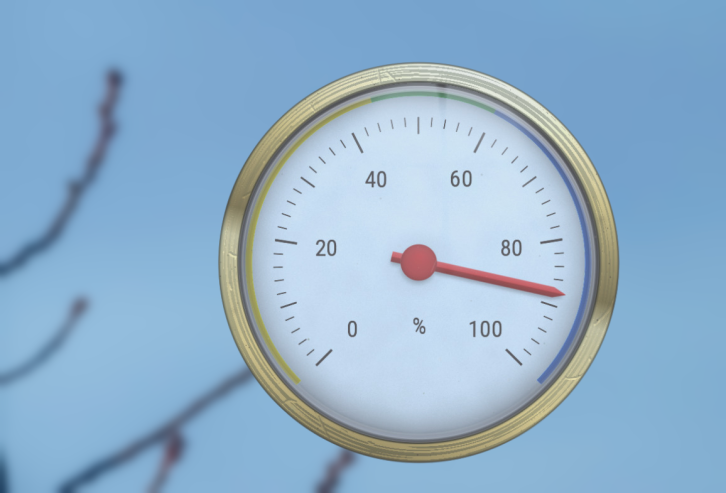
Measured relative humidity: 88%
